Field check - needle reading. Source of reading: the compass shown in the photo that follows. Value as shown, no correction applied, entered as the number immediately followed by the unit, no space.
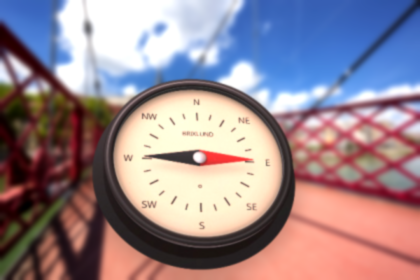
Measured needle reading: 90°
